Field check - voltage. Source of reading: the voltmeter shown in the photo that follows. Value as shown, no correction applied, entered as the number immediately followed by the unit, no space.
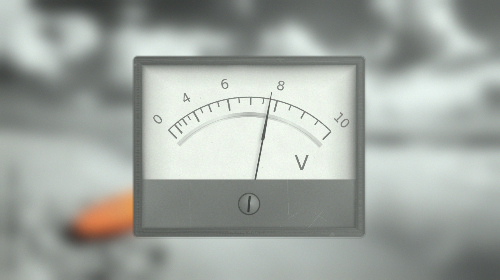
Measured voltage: 7.75V
